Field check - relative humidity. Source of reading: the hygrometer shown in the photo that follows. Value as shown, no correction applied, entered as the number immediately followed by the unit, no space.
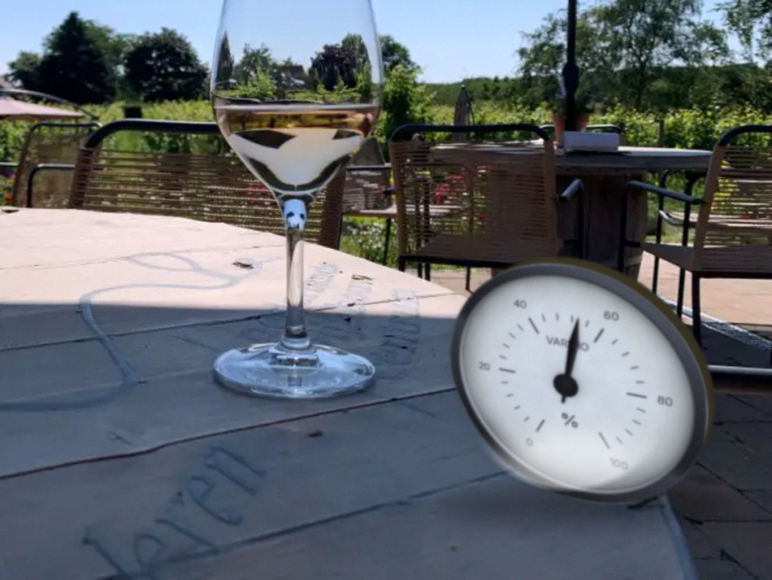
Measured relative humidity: 54%
